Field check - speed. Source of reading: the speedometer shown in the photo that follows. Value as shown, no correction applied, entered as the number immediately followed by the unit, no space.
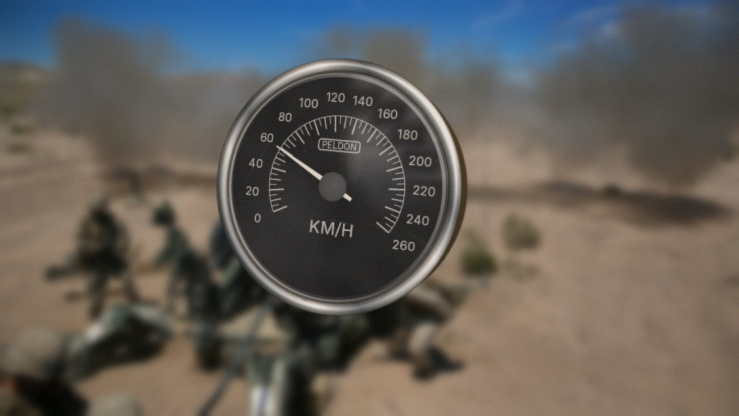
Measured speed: 60km/h
